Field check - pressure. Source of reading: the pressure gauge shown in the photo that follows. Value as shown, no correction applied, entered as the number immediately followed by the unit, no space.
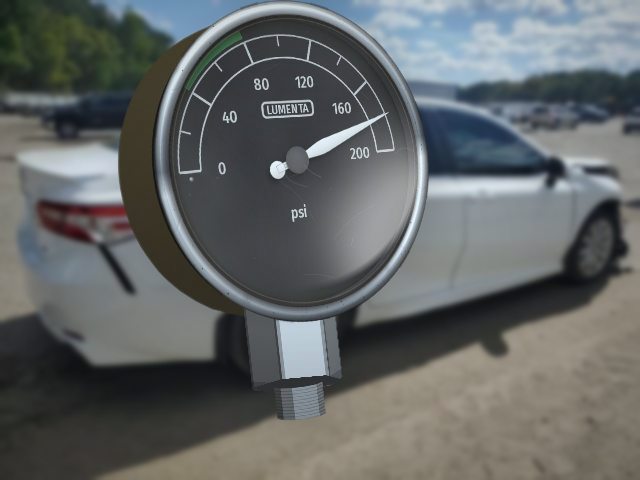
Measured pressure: 180psi
